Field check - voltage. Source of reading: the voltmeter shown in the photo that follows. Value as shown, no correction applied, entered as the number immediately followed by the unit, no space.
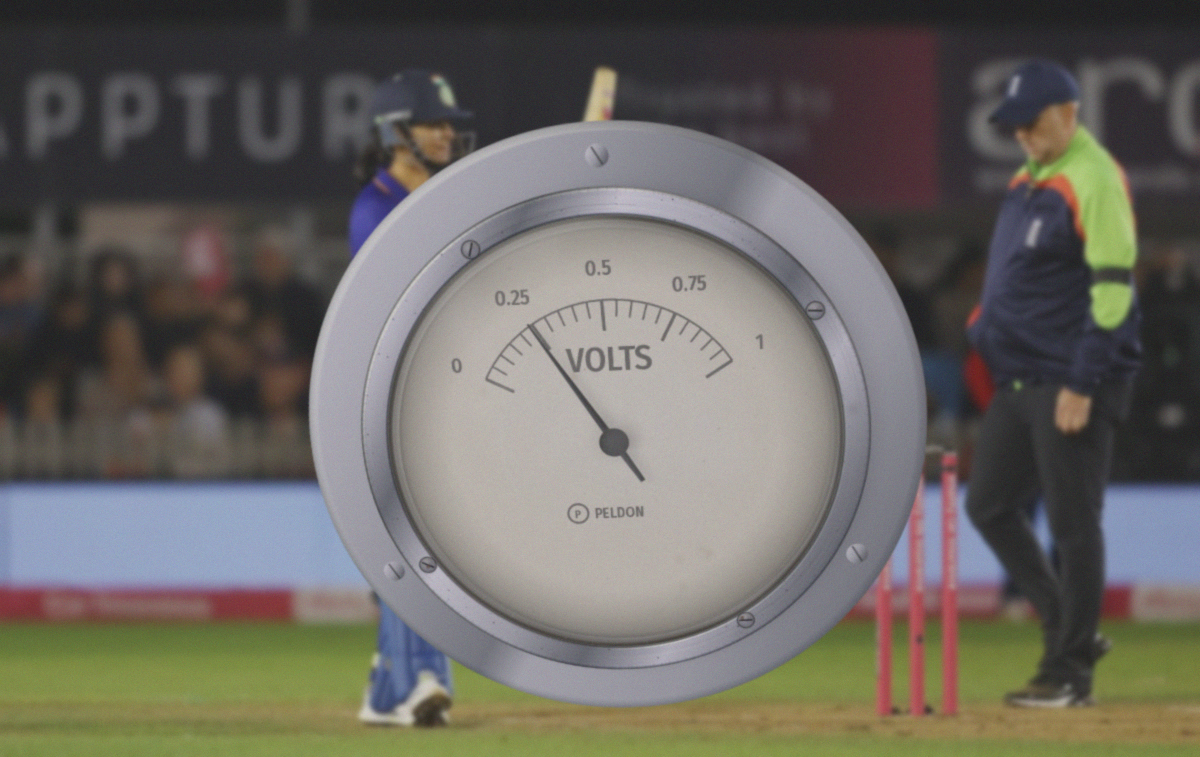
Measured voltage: 0.25V
